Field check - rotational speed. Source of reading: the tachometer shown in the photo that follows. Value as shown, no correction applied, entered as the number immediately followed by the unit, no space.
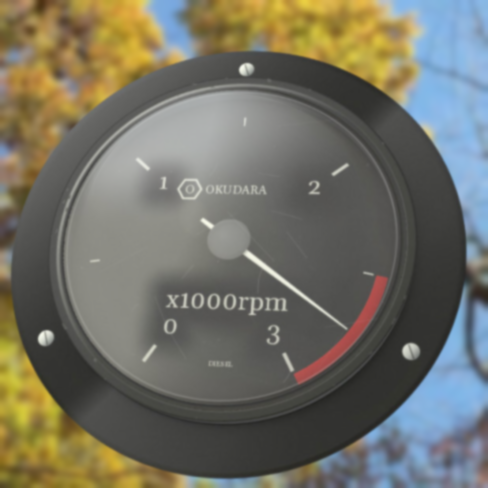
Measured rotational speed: 2750rpm
